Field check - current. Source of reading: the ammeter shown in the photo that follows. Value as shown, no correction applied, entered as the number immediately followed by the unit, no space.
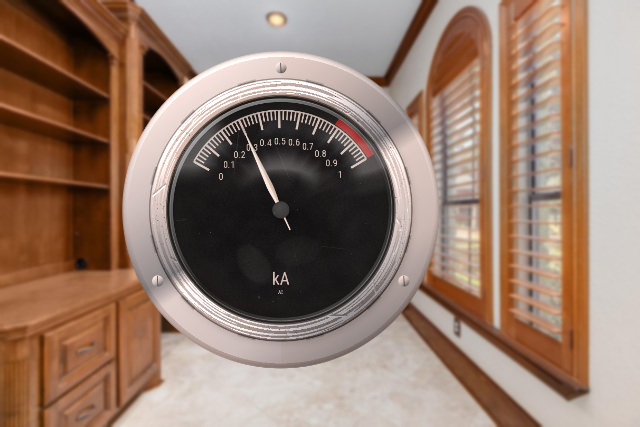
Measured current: 0.3kA
